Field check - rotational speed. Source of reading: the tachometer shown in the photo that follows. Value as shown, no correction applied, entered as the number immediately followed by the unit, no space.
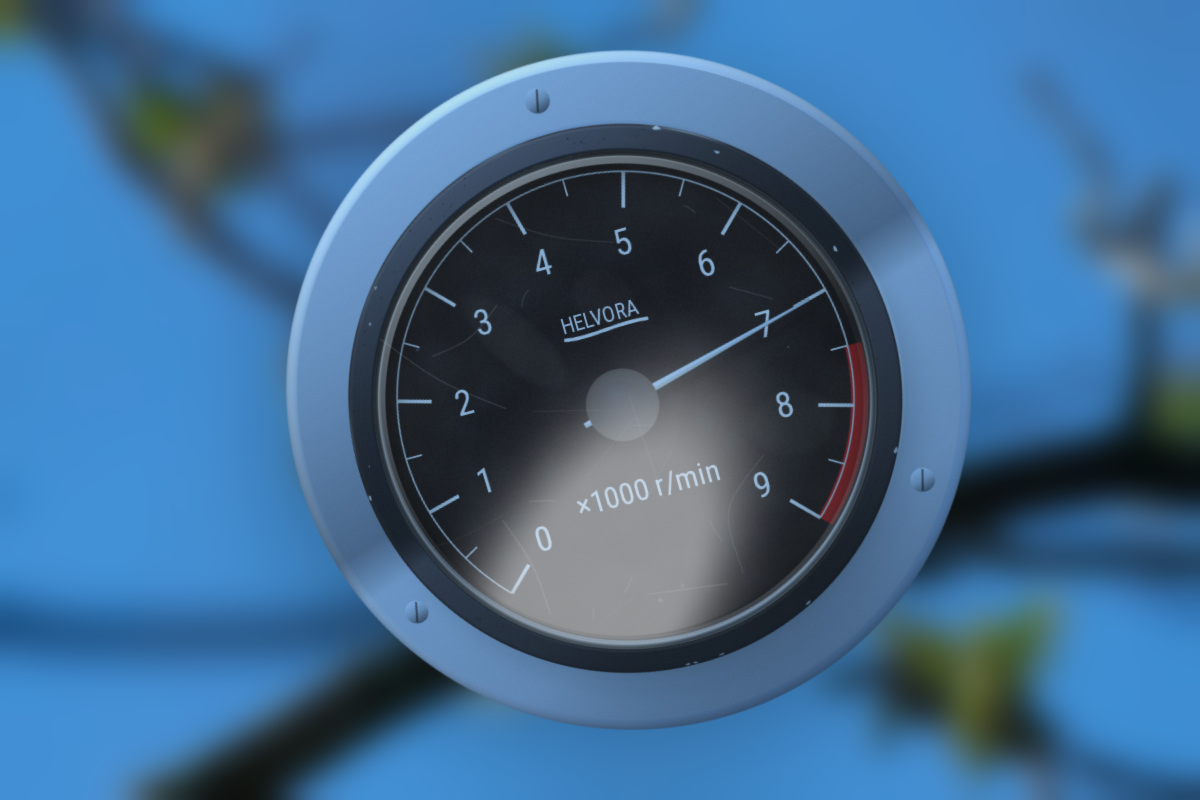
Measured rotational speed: 7000rpm
